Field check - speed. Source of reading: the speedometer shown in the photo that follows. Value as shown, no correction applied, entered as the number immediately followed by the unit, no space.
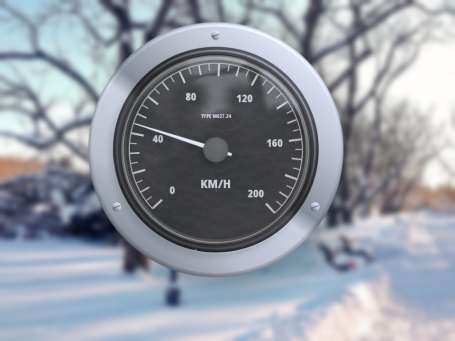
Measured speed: 45km/h
